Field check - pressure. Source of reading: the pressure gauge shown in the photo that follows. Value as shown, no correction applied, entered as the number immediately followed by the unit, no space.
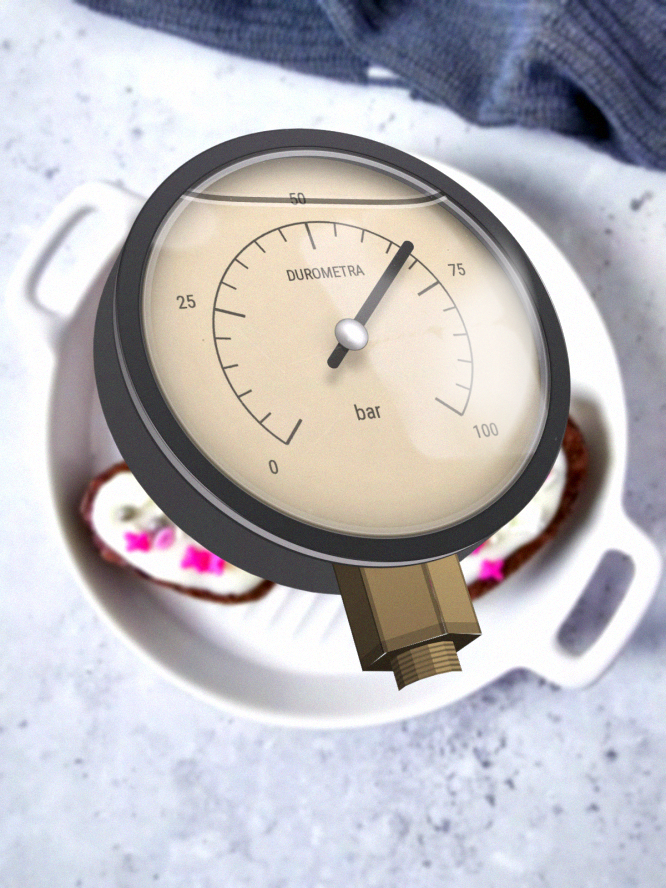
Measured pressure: 67.5bar
